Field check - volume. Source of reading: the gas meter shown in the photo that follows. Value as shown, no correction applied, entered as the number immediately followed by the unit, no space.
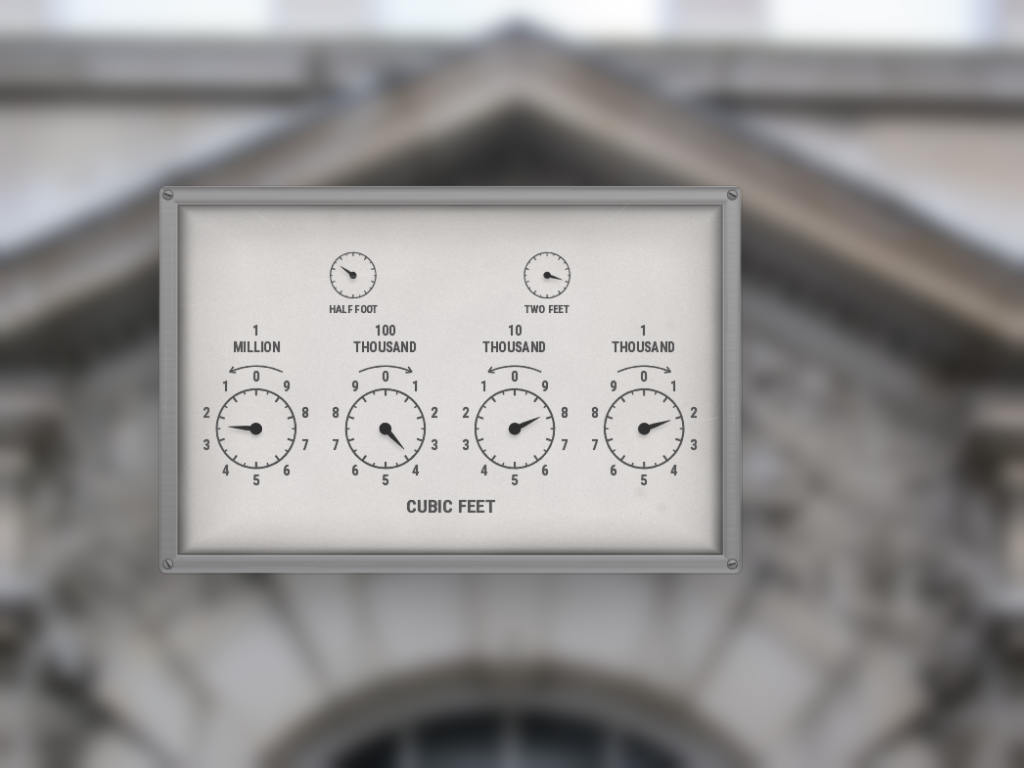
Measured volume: 238200ft³
